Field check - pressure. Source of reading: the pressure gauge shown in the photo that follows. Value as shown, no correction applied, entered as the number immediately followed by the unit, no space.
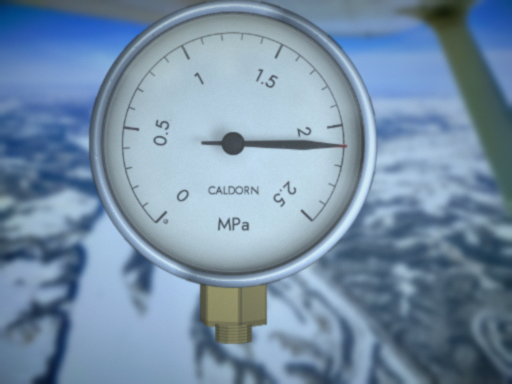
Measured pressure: 2.1MPa
